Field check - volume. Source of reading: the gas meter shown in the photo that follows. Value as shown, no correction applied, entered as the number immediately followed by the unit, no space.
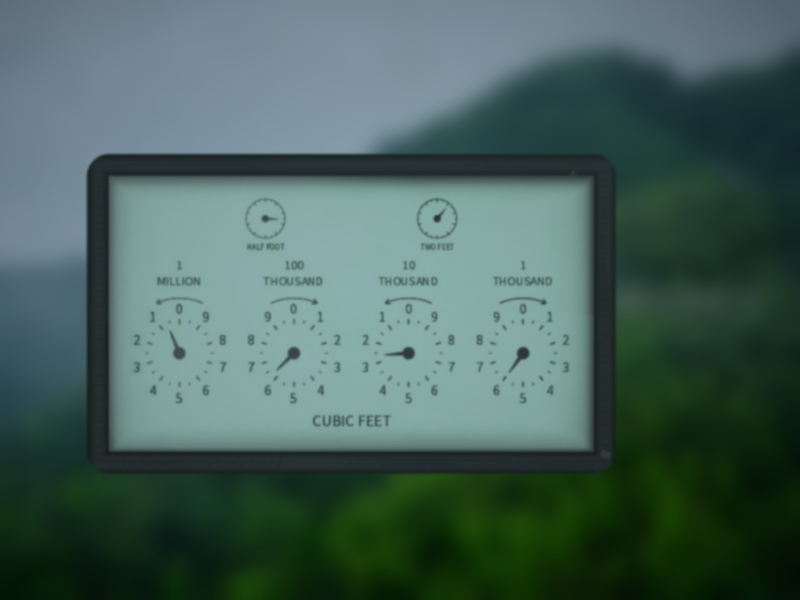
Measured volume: 62600ft³
